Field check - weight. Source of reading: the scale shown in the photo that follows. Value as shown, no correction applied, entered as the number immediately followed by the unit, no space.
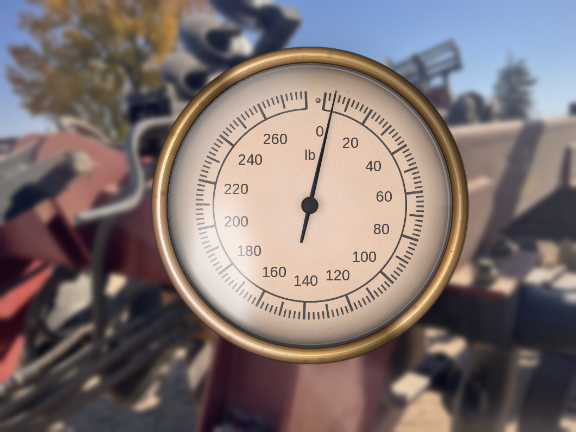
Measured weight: 4lb
